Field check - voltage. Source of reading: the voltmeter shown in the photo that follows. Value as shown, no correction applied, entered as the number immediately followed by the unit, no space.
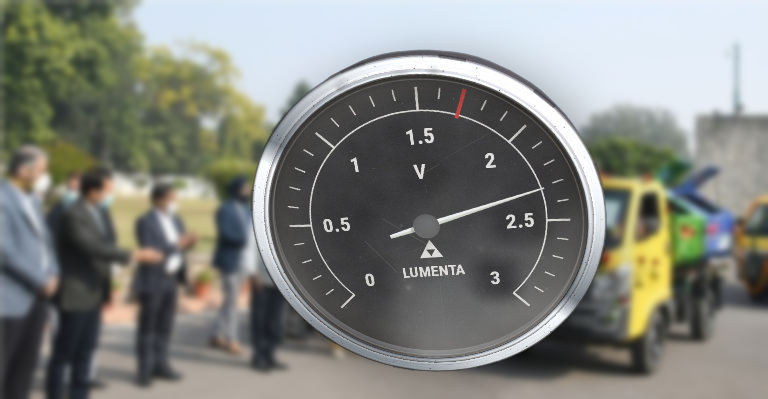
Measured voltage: 2.3V
